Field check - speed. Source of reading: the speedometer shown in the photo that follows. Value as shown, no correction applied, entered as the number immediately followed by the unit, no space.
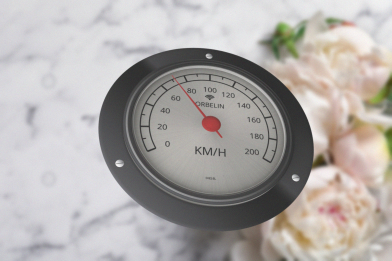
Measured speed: 70km/h
